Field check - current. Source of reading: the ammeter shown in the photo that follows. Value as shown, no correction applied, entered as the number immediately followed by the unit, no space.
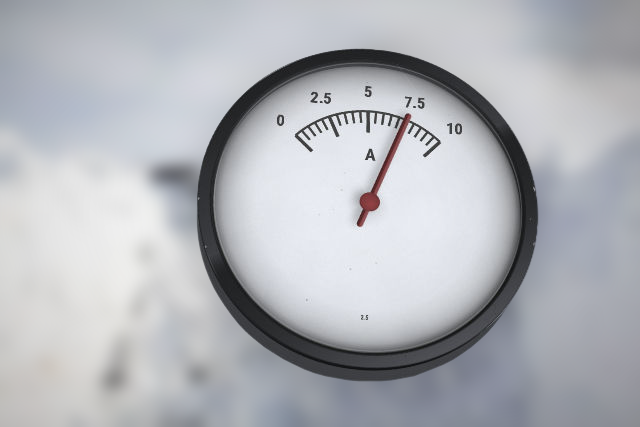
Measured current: 7.5A
